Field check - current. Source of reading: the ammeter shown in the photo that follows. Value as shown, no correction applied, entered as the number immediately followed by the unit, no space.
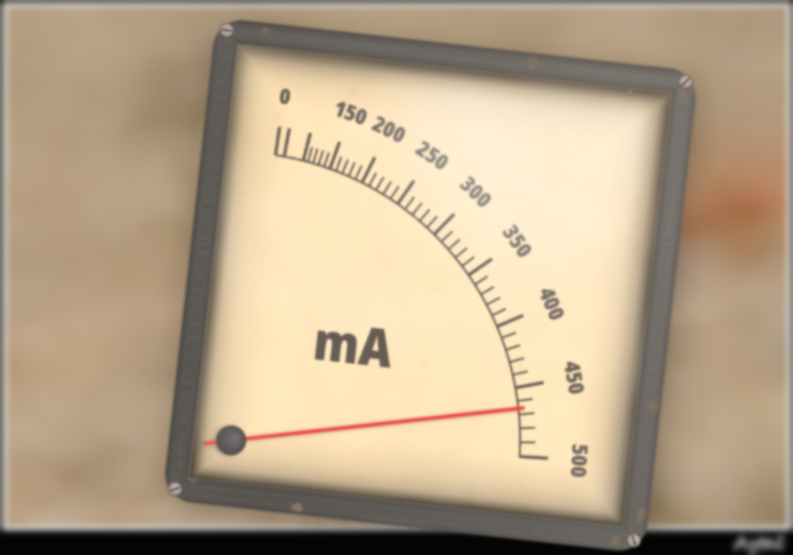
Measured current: 465mA
